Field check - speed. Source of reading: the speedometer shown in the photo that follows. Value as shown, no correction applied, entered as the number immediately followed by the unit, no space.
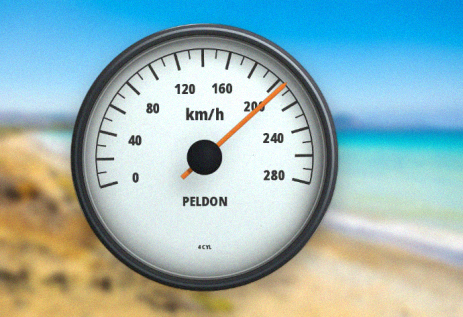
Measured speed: 205km/h
